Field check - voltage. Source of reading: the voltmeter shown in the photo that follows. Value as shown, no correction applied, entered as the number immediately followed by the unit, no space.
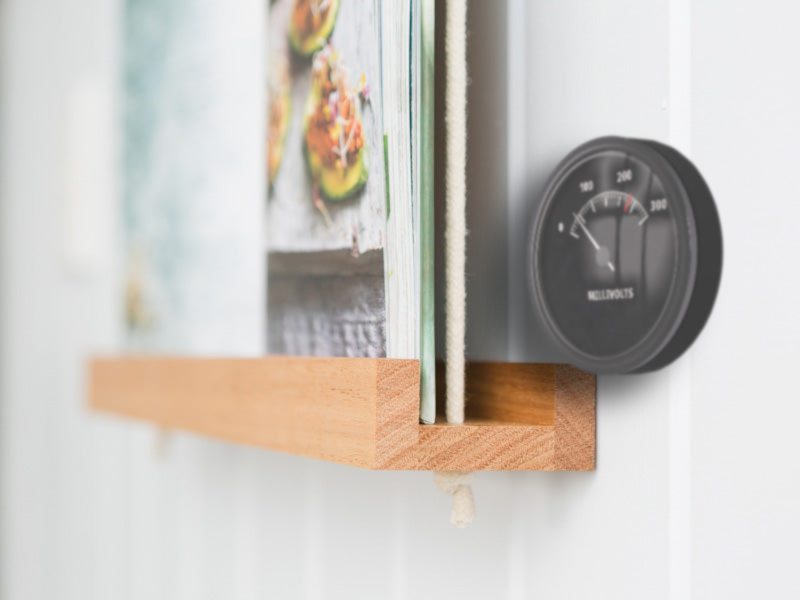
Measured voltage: 50mV
